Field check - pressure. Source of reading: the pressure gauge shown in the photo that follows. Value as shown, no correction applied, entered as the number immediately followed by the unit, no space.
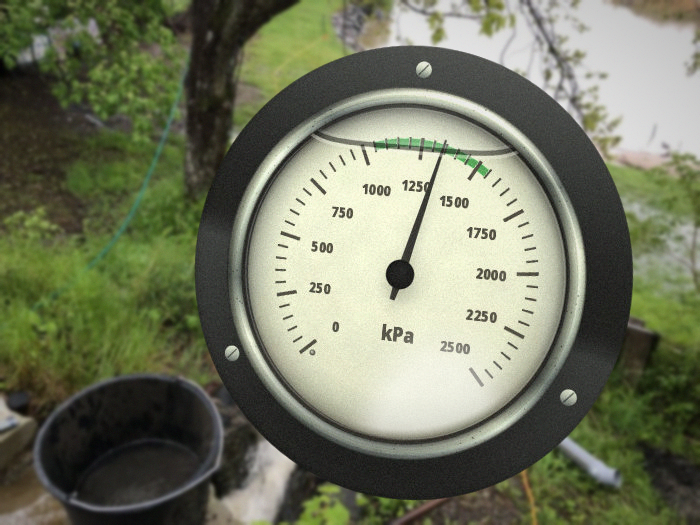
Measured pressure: 1350kPa
